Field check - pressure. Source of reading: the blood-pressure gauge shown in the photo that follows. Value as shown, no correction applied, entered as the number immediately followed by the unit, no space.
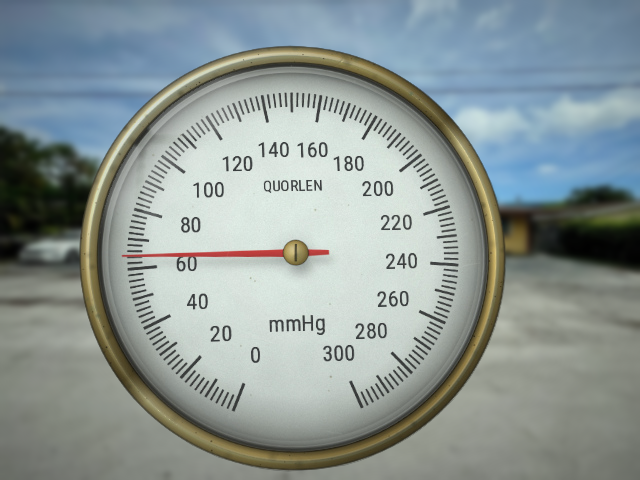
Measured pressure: 64mmHg
